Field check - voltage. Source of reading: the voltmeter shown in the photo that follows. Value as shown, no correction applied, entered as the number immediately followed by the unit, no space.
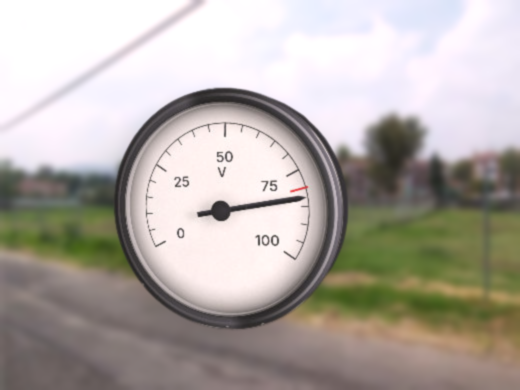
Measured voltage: 82.5V
